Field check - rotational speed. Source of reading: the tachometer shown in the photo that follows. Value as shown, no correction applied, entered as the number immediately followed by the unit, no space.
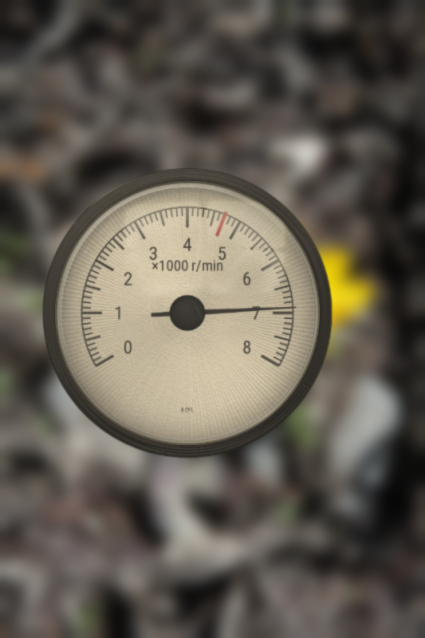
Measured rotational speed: 6900rpm
